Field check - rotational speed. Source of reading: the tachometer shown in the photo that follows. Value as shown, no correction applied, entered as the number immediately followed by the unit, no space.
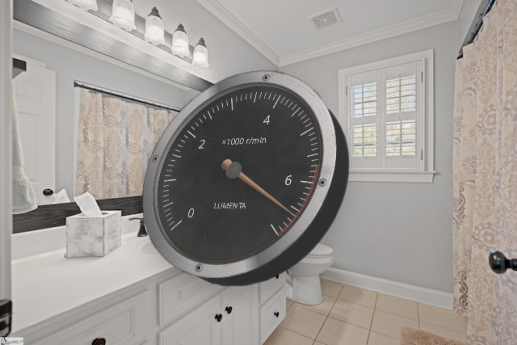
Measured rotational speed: 6600rpm
